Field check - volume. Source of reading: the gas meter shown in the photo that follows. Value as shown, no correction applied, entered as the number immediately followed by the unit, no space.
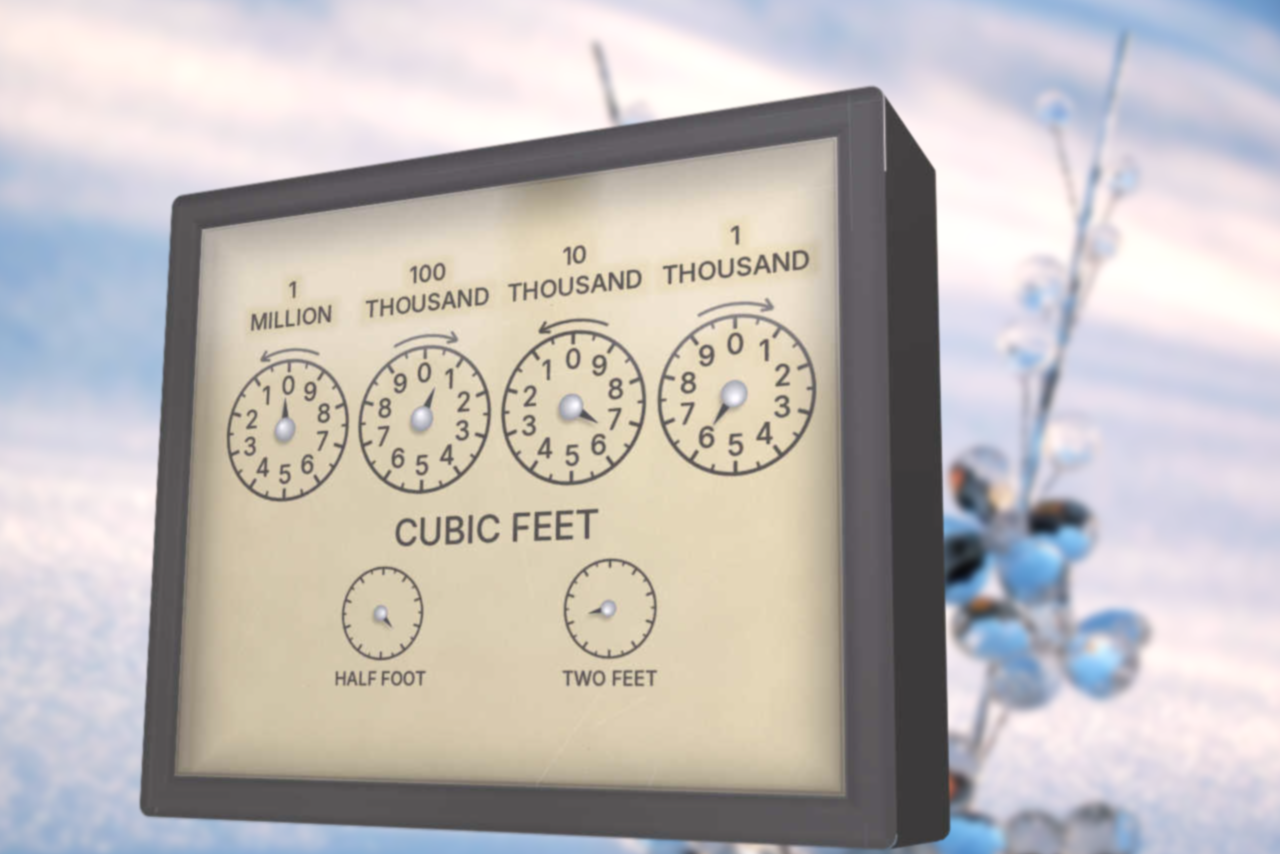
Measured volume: 6600ft³
